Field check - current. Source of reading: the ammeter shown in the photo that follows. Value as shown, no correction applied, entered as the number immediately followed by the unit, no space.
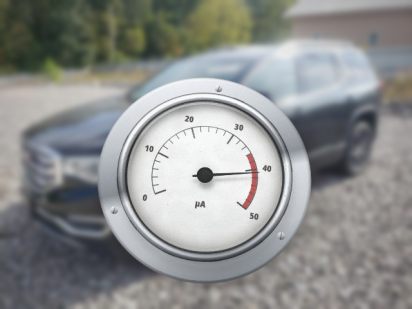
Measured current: 41µA
